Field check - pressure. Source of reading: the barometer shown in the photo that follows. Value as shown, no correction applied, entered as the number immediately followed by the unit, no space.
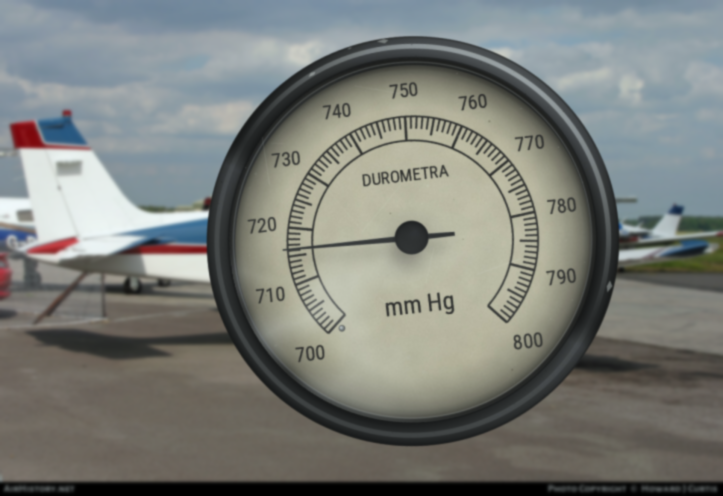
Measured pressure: 716mmHg
